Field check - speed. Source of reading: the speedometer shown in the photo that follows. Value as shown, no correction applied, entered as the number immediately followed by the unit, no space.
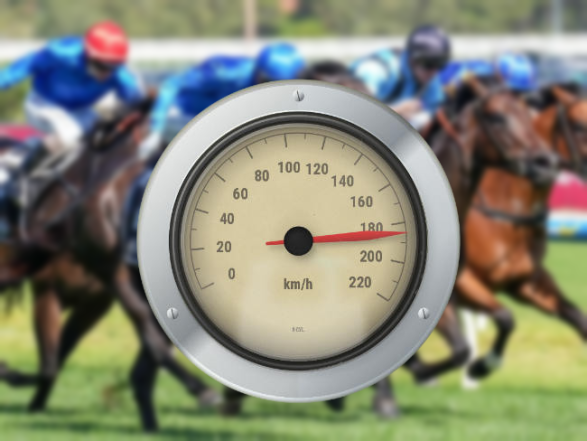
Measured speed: 185km/h
